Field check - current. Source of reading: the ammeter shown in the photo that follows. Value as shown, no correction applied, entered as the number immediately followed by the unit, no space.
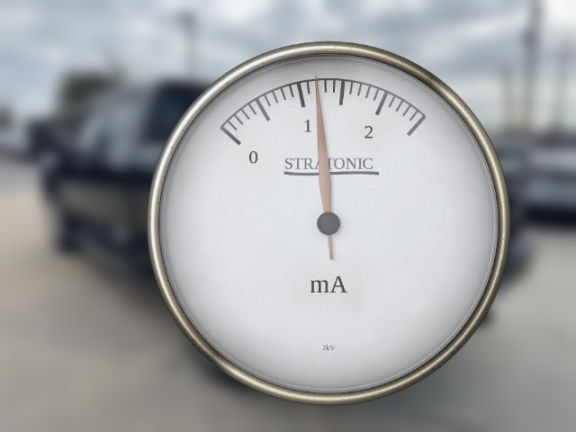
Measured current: 1.2mA
